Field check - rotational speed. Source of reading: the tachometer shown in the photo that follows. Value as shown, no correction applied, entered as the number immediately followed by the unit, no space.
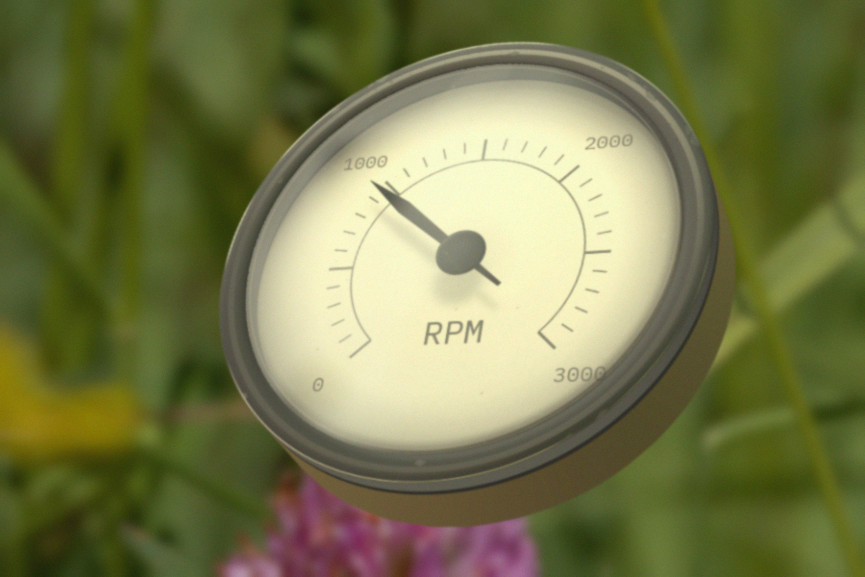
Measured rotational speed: 950rpm
